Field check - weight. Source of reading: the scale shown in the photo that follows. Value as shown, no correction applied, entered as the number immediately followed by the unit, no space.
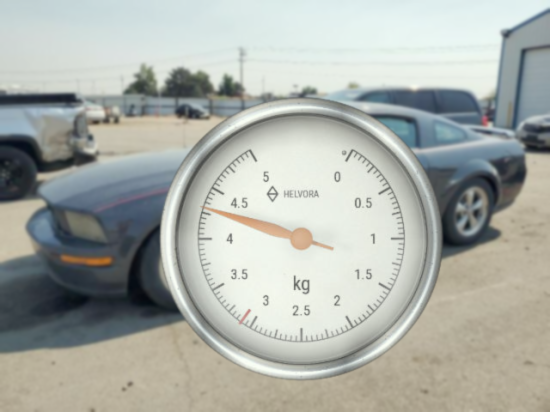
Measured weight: 4.3kg
